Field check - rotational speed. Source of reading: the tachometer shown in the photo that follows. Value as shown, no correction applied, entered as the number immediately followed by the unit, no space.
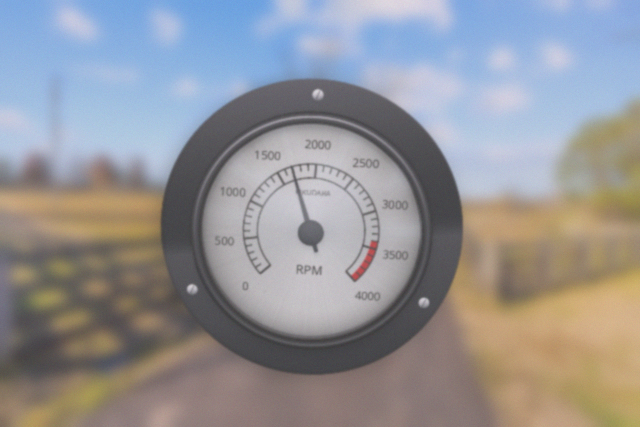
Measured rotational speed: 1700rpm
